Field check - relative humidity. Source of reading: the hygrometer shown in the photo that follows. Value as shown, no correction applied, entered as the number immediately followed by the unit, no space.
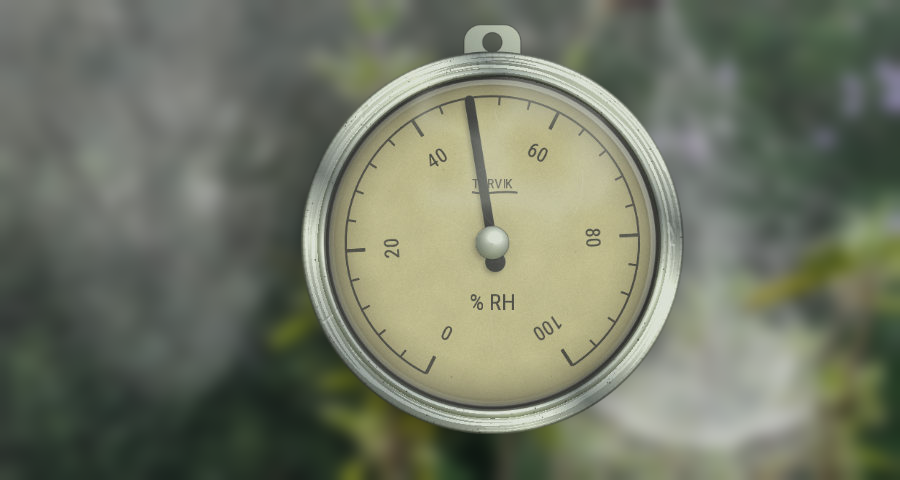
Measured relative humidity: 48%
